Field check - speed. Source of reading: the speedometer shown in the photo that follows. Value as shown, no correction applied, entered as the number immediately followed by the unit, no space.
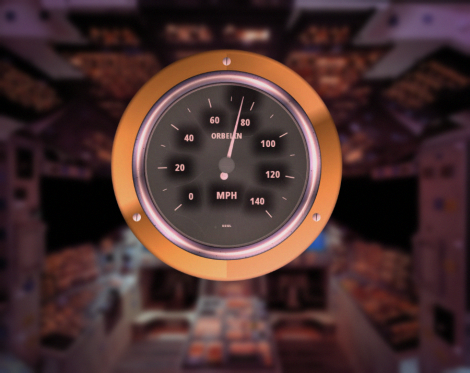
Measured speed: 75mph
